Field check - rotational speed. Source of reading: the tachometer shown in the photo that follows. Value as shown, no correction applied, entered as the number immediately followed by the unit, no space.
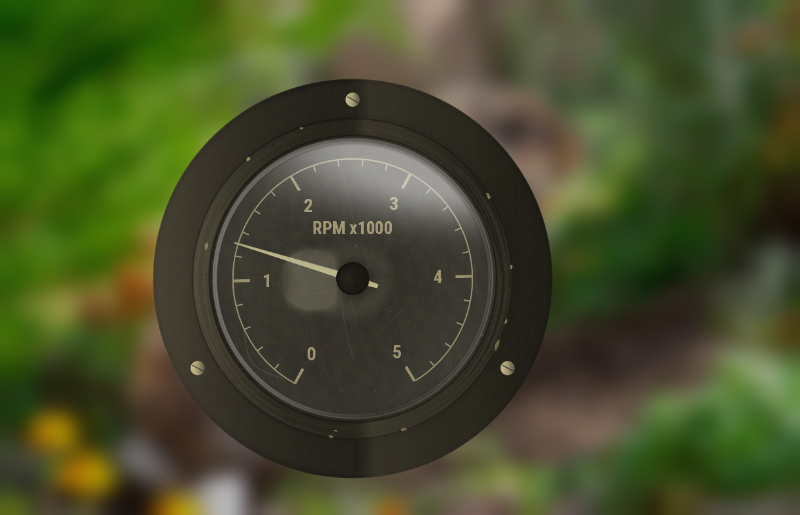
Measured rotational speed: 1300rpm
